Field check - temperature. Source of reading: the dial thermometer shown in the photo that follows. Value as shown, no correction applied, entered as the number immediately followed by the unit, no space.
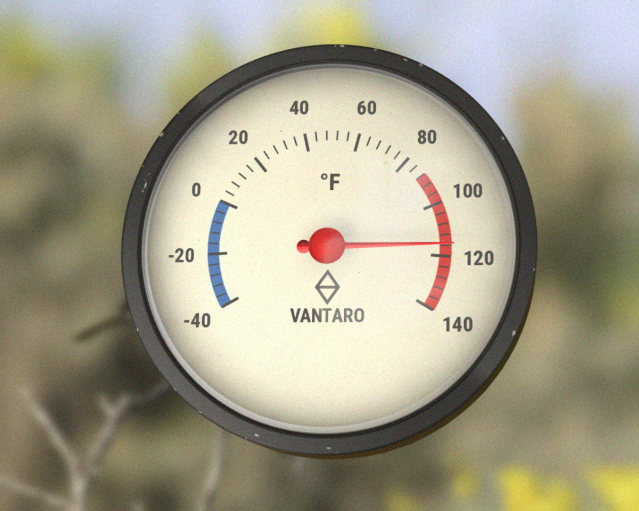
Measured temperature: 116°F
